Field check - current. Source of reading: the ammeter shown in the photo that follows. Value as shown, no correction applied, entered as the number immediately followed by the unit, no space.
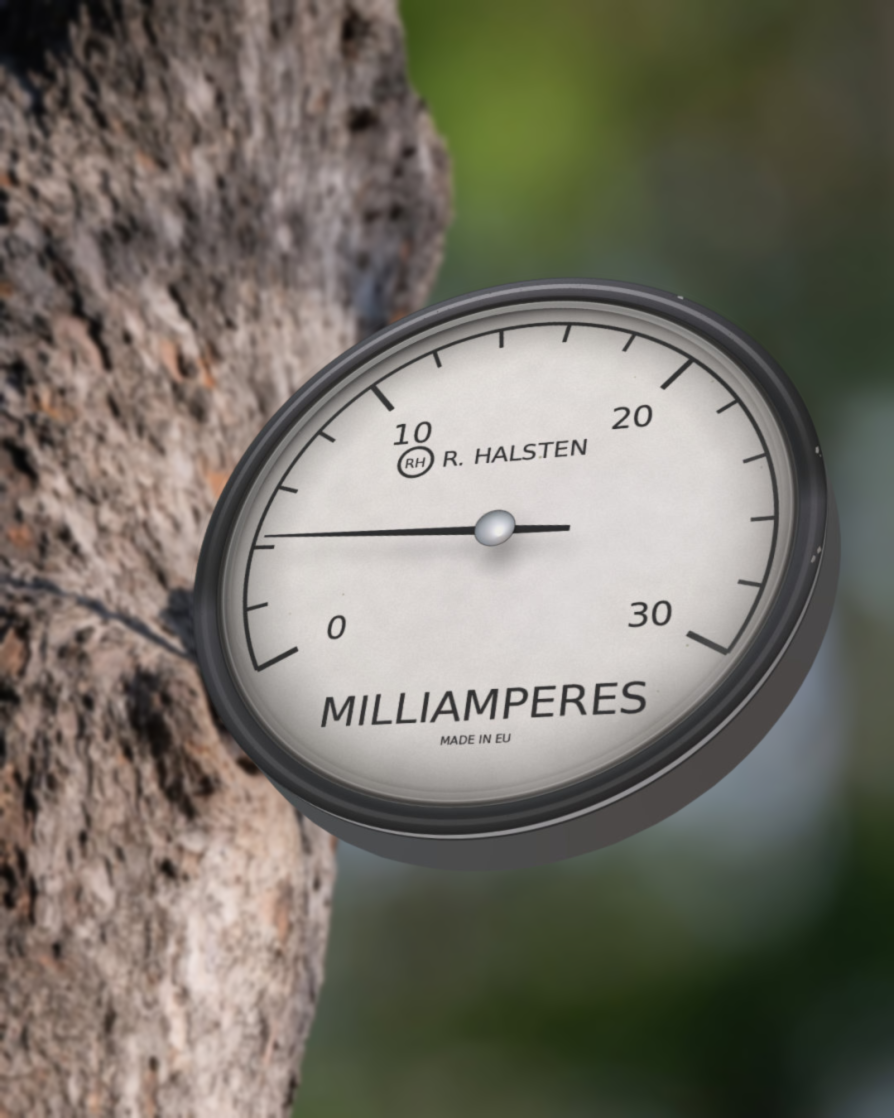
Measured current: 4mA
